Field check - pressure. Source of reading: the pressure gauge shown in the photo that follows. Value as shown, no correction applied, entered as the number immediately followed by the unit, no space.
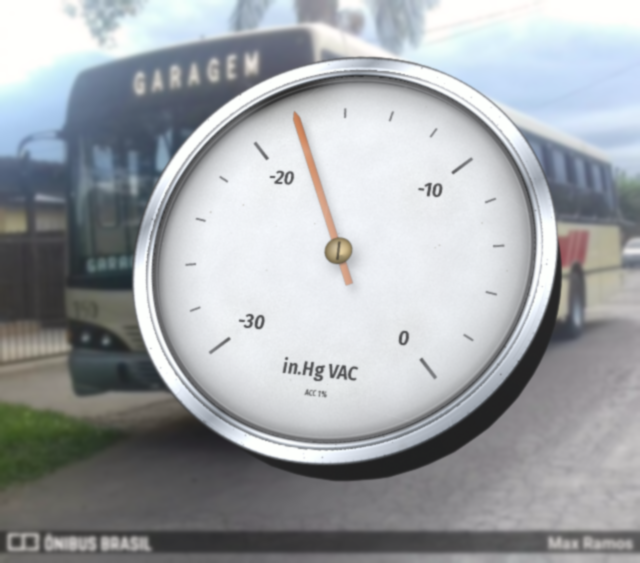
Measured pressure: -18inHg
